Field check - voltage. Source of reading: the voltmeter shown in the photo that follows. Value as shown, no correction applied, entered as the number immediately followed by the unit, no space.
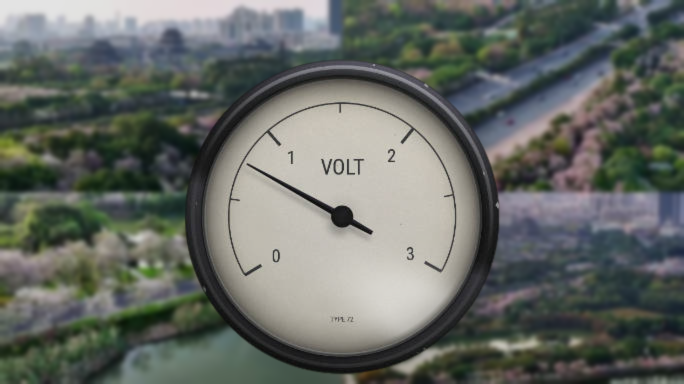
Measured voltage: 0.75V
